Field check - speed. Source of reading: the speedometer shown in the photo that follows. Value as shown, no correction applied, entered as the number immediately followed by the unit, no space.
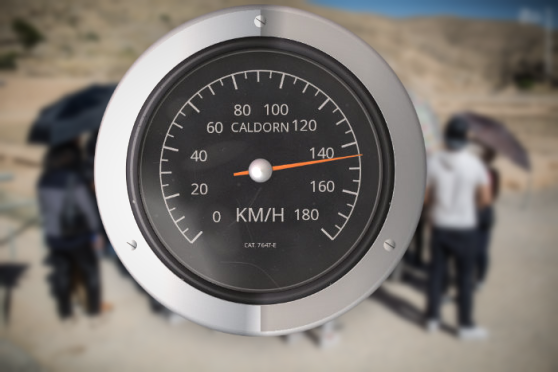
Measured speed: 145km/h
